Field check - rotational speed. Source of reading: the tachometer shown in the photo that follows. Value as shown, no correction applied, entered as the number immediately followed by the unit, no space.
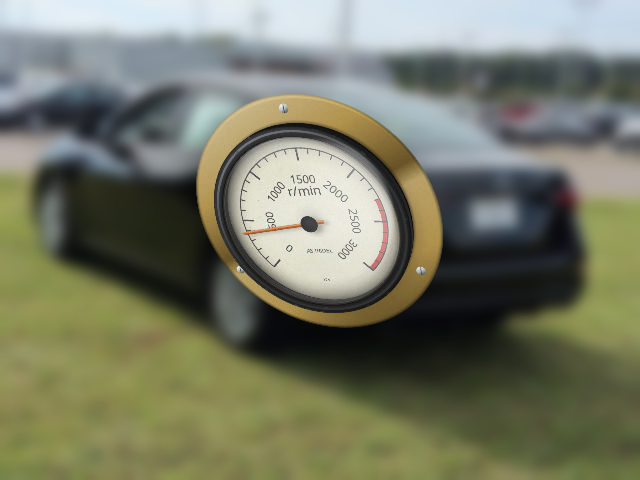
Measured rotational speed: 400rpm
